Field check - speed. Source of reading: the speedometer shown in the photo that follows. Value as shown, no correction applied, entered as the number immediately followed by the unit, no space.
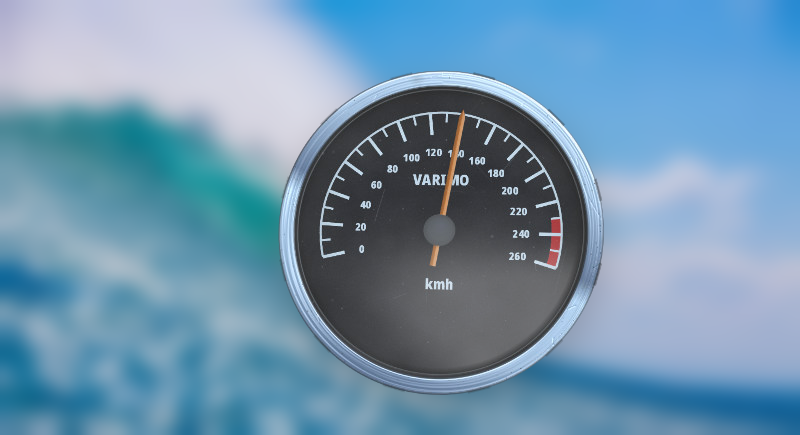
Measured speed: 140km/h
